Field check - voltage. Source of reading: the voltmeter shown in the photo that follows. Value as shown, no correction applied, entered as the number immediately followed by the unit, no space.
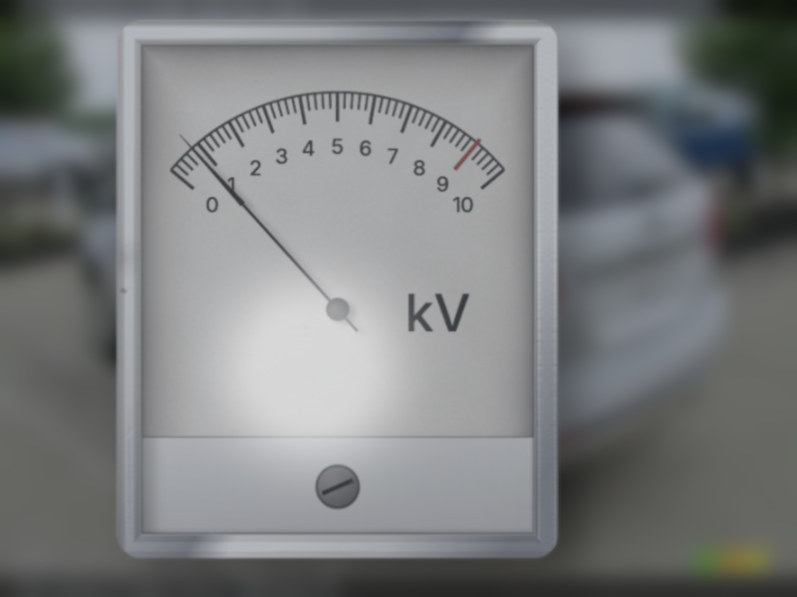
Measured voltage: 0.8kV
